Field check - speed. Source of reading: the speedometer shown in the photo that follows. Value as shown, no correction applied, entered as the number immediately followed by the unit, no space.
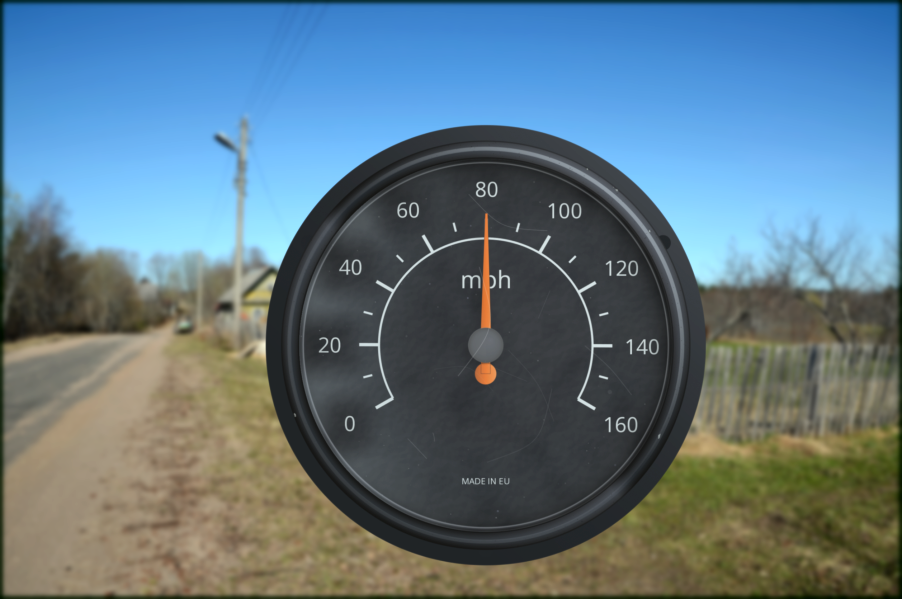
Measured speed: 80mph
